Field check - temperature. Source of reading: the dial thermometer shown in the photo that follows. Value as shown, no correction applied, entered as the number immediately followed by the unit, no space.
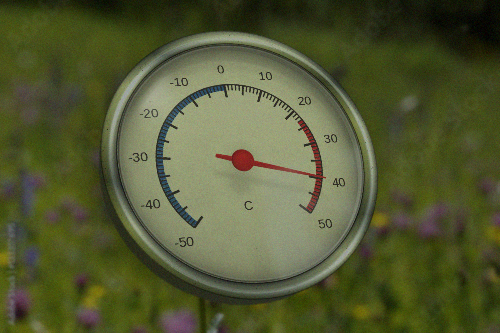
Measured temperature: 40°C
